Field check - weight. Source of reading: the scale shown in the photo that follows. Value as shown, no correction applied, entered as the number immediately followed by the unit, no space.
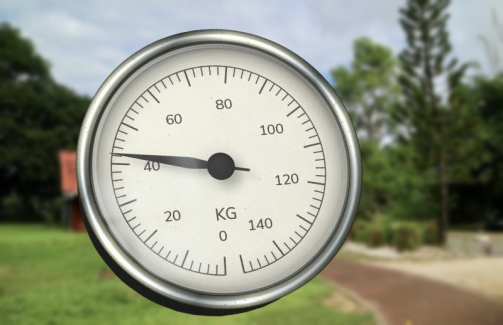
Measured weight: 42kg
